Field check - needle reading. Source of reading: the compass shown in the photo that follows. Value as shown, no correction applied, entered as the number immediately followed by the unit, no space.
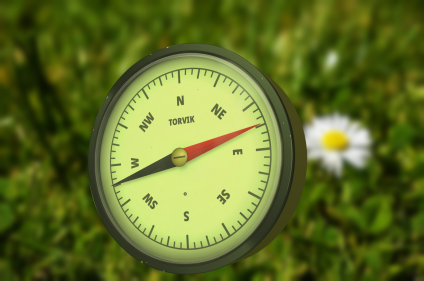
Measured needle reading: 75°
